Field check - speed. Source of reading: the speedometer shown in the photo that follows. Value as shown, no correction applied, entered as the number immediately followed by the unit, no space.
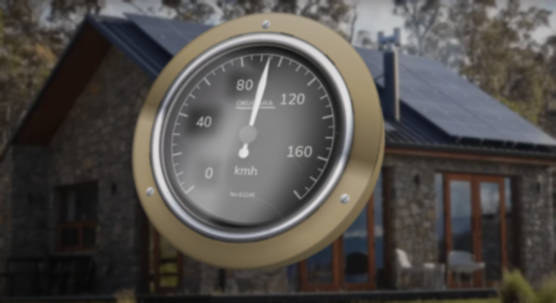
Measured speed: 95km/h
